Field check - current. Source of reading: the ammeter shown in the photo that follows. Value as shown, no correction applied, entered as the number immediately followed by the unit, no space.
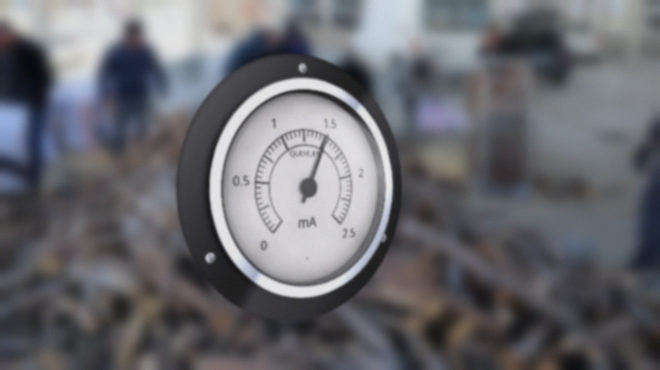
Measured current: 1.5mA
